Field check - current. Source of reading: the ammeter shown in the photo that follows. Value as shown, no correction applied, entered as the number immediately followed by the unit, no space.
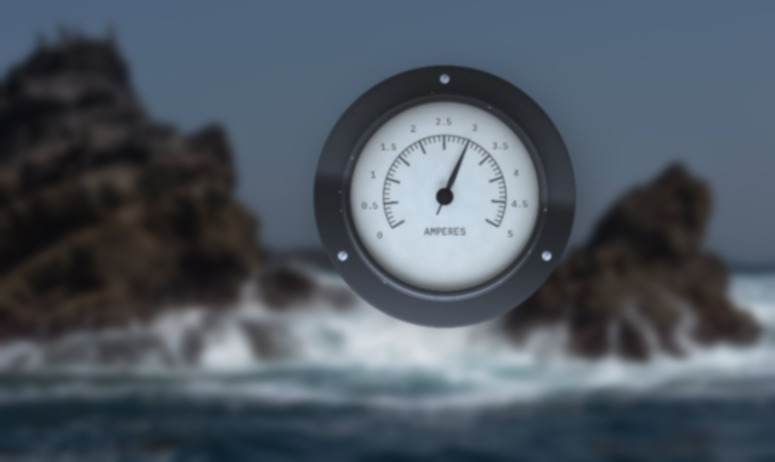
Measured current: 3A
